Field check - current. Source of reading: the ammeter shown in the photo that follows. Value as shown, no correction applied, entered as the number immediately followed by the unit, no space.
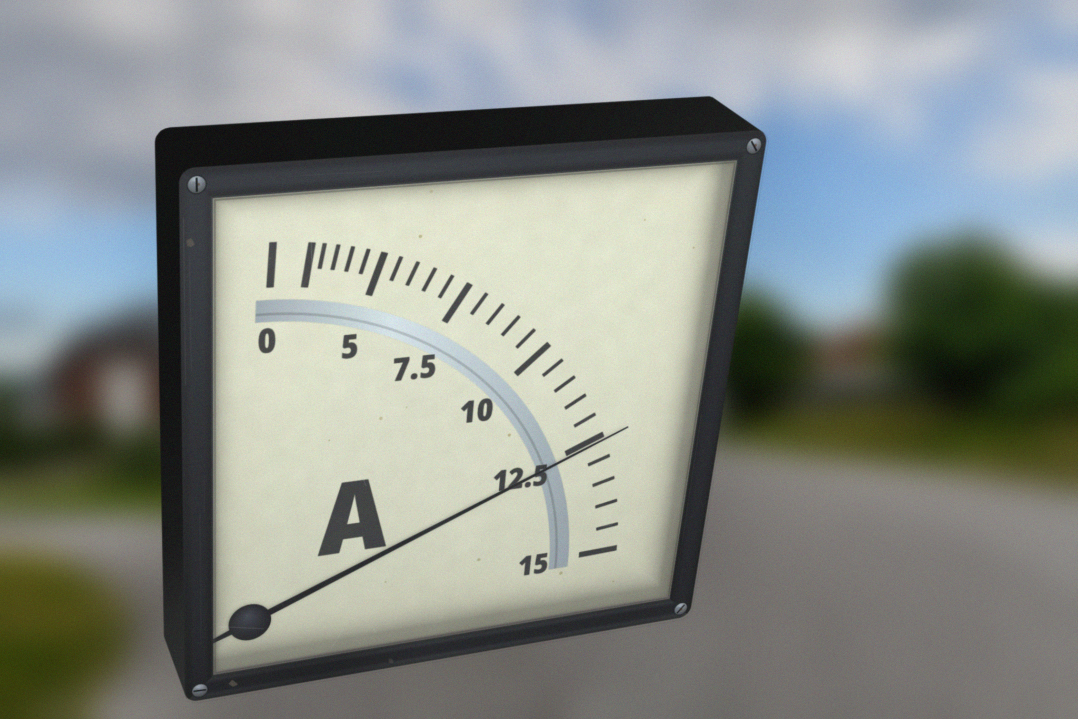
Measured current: 12.5A
